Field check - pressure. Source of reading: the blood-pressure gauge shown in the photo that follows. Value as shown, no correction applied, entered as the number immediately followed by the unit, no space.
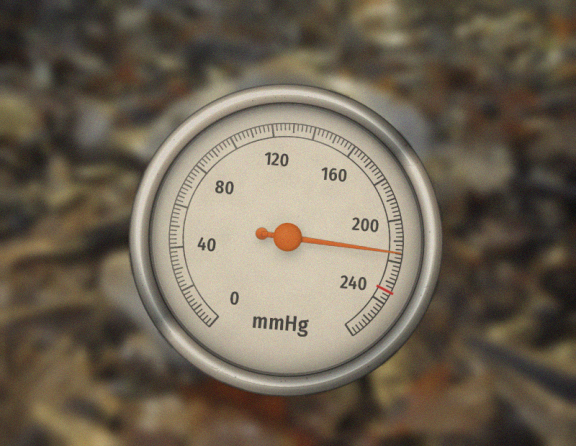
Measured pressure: 216mmHg
